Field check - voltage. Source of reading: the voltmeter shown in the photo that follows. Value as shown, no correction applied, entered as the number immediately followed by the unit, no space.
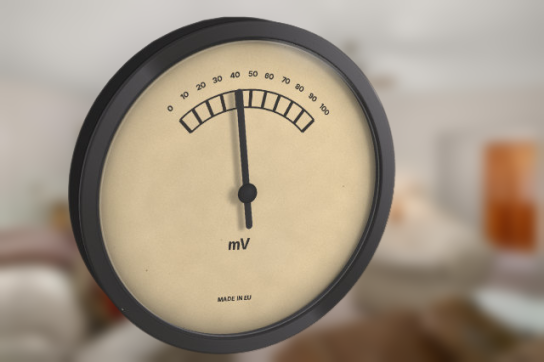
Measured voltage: 40mV
